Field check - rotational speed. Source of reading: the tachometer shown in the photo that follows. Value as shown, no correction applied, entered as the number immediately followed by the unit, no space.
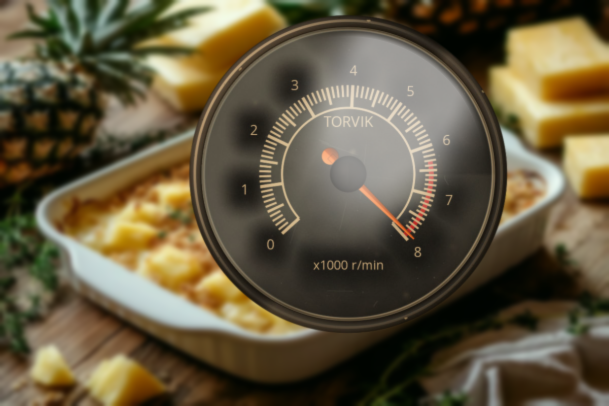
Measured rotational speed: 7900rpm
